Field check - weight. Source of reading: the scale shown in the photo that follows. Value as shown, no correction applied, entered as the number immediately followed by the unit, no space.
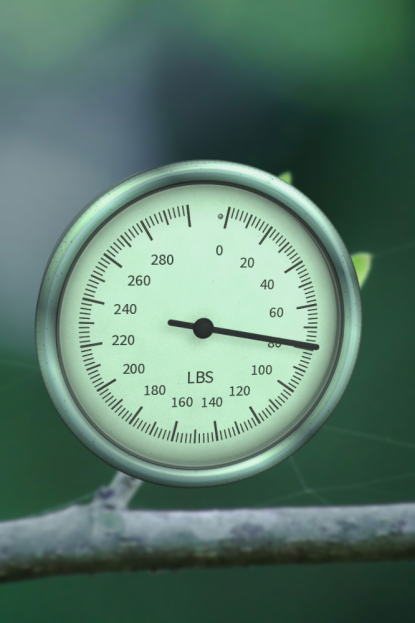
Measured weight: 78lb
